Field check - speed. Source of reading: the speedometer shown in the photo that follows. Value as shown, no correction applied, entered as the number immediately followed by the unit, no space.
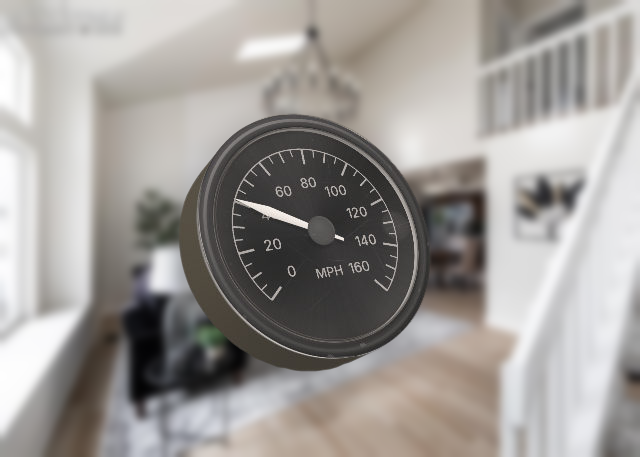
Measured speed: 40mph
